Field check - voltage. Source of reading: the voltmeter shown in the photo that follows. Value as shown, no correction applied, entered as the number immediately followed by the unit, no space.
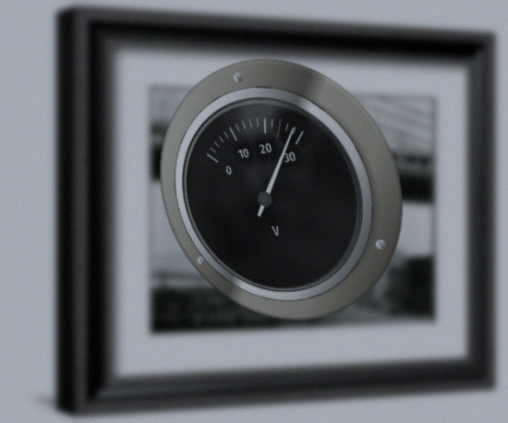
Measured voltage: 28V
